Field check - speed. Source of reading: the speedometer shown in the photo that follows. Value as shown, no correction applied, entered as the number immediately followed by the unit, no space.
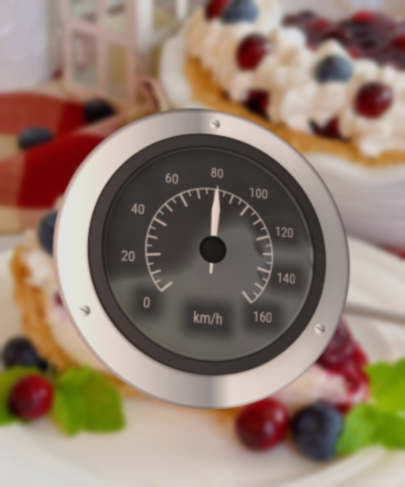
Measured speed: 80km/h
